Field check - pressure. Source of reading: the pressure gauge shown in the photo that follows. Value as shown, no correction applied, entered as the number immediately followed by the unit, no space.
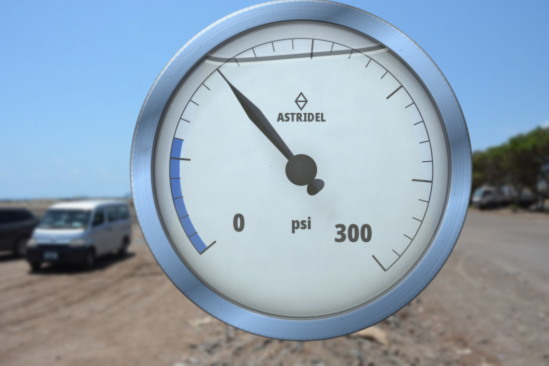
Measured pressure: 100psi
